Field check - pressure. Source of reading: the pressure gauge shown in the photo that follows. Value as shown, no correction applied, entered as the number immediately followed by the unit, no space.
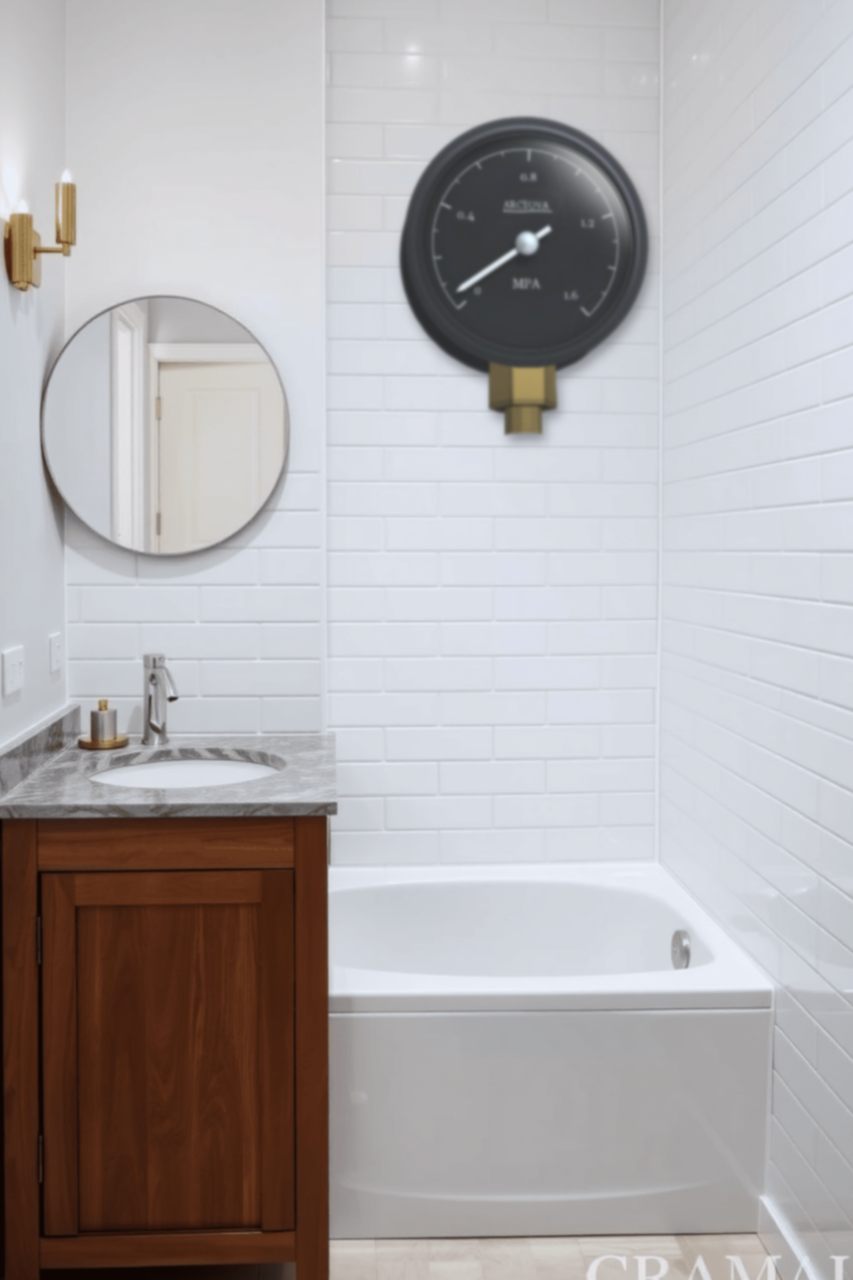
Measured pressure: 0.05MPa
